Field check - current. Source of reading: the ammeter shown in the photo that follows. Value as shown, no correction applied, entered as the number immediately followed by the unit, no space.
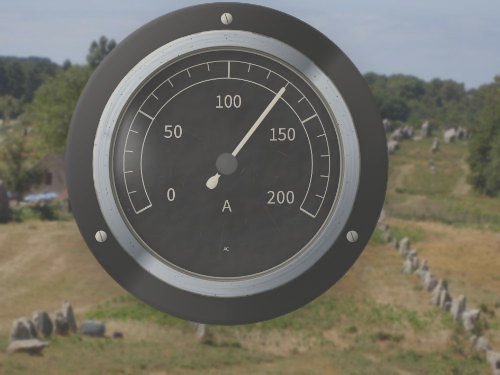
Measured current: 130A
